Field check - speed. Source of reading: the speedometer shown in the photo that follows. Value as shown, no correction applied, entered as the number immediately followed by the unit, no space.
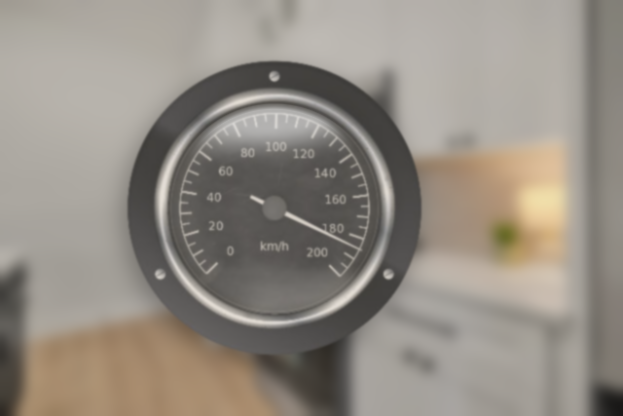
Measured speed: 185km/h
